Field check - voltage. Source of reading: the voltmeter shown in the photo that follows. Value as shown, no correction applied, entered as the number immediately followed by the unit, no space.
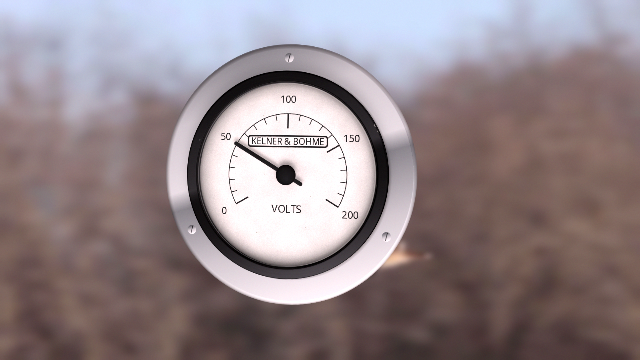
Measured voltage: 50V
